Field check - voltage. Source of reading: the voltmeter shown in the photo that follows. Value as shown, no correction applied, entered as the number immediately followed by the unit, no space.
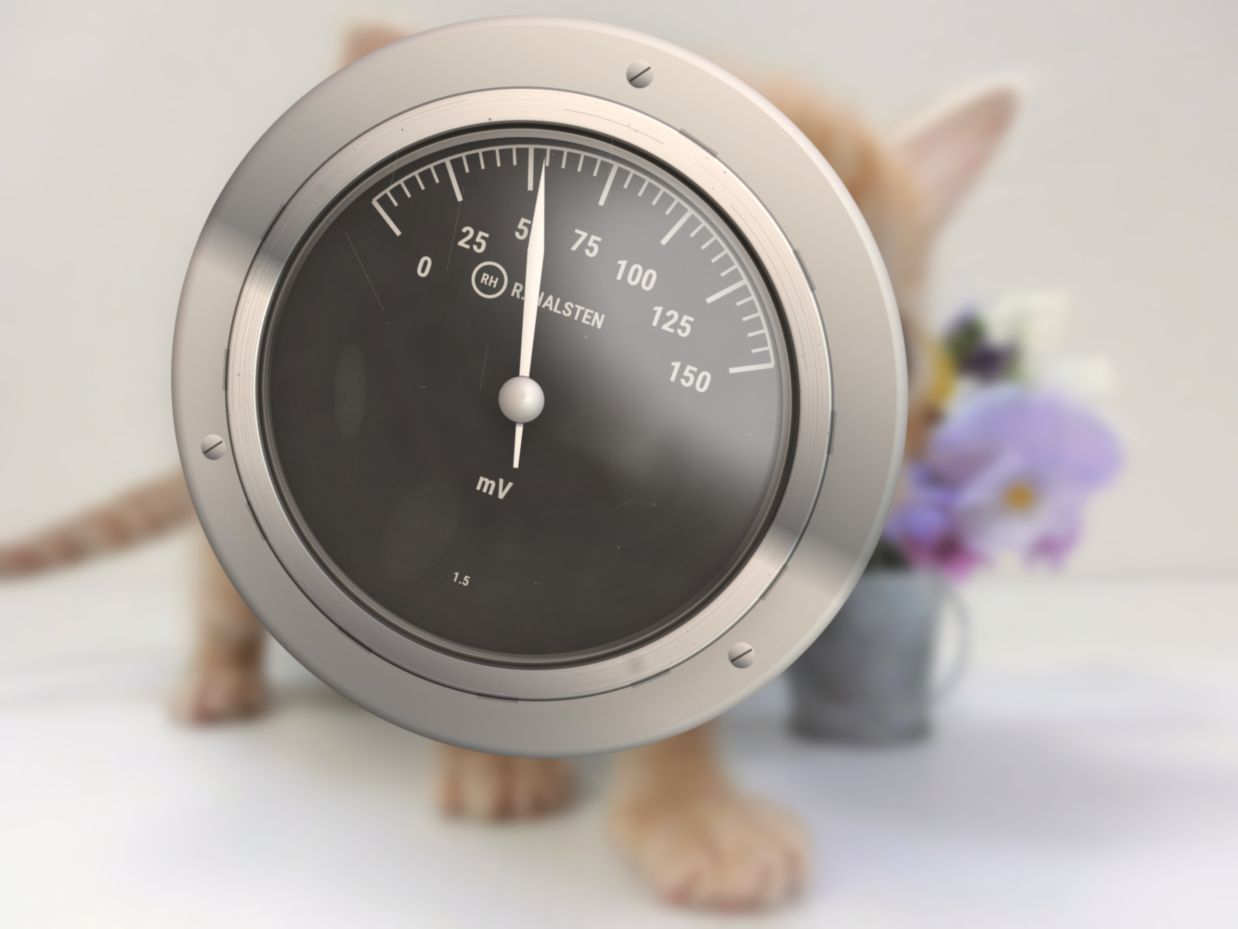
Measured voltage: 55mV
